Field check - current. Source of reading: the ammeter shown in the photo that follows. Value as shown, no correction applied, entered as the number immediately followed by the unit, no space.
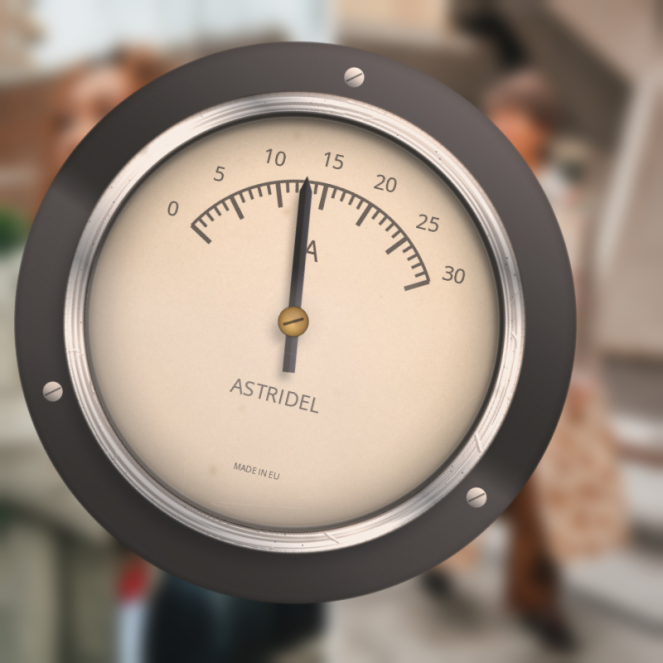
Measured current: 13A
